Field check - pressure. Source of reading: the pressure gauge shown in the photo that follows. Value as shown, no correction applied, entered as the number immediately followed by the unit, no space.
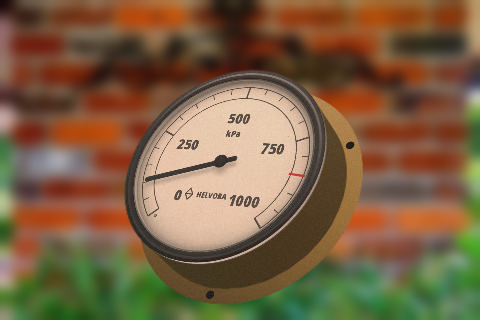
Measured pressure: 100kPa
